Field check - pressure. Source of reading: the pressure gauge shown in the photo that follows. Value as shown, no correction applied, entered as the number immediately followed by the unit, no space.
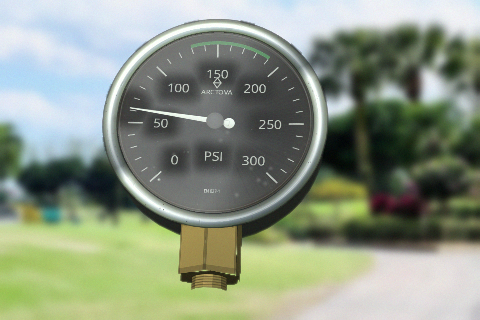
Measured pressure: 60psi
